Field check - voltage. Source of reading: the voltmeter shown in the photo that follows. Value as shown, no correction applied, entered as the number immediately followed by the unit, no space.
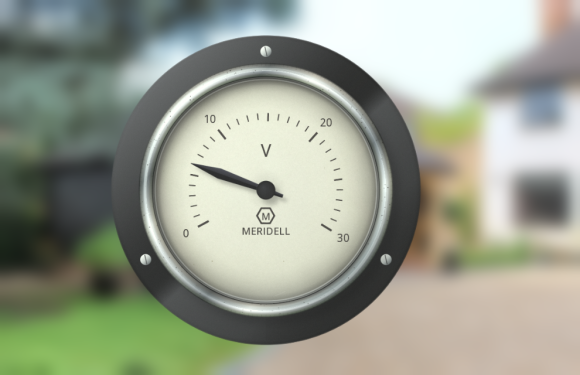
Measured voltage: 6V
